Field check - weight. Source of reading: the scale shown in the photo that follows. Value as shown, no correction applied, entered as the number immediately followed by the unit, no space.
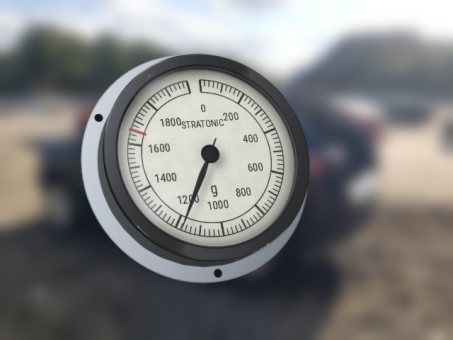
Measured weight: 1180g
